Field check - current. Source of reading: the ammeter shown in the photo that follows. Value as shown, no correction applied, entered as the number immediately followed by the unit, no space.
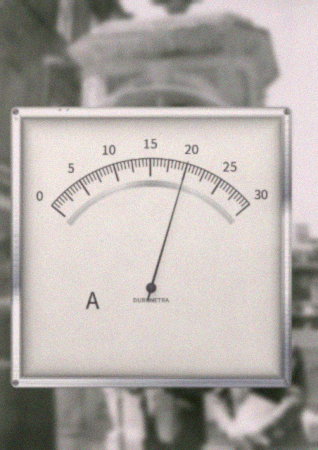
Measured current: 20A
